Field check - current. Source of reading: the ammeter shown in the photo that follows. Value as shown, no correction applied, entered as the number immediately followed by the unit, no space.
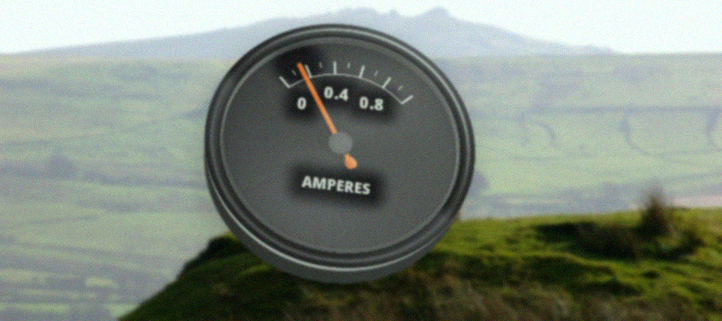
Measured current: 0.15A
